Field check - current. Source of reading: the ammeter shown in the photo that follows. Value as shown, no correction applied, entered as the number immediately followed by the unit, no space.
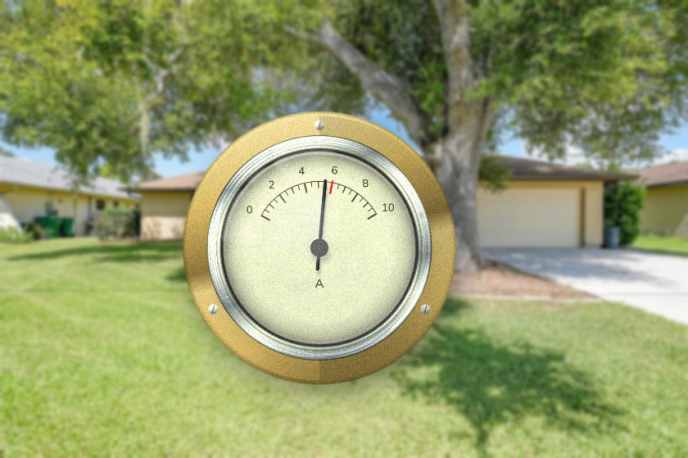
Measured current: 5.5A
